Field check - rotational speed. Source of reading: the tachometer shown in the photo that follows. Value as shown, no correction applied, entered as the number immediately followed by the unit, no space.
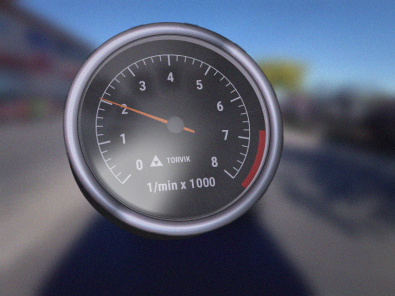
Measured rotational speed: 2000rpm
